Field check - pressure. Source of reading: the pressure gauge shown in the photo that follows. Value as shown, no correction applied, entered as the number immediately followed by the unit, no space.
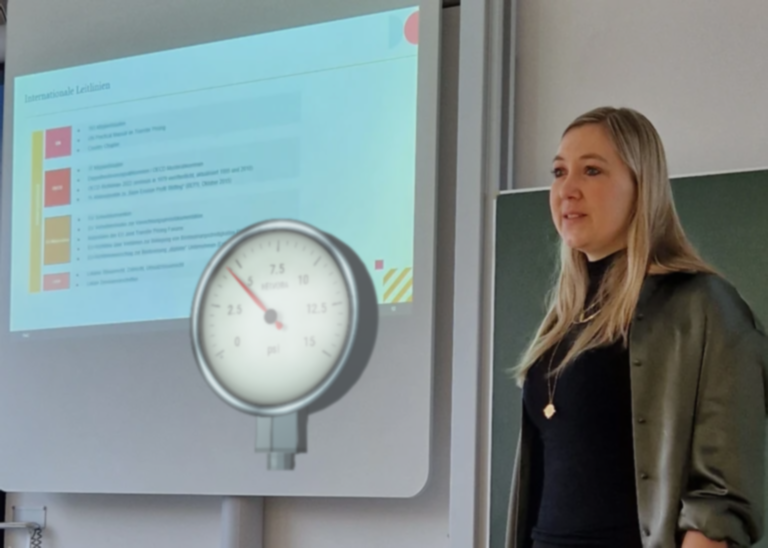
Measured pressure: 4.5psi
